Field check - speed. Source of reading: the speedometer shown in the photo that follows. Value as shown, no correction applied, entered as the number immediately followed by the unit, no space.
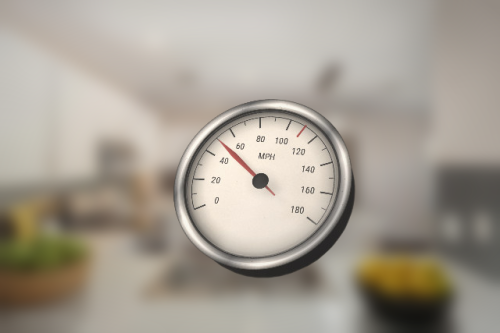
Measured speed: 50mph
